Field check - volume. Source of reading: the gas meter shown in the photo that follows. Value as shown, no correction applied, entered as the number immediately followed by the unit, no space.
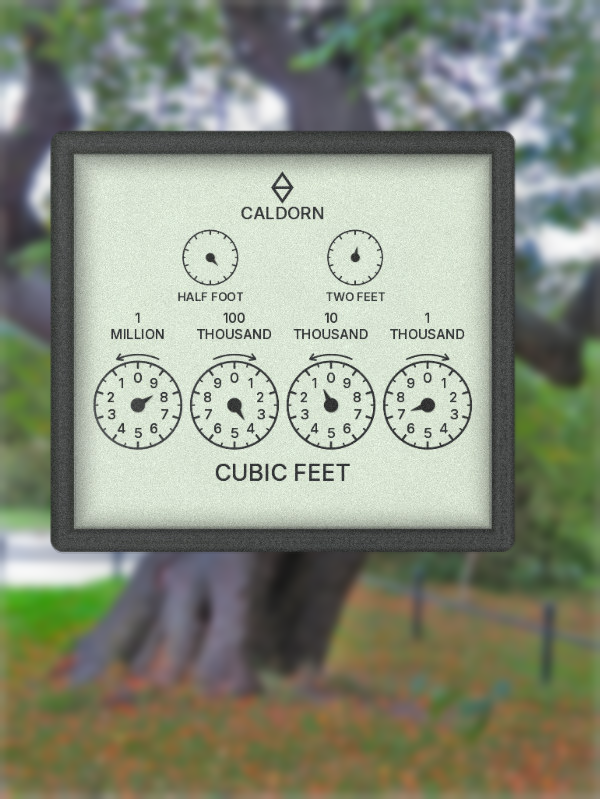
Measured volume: 840700ft³
